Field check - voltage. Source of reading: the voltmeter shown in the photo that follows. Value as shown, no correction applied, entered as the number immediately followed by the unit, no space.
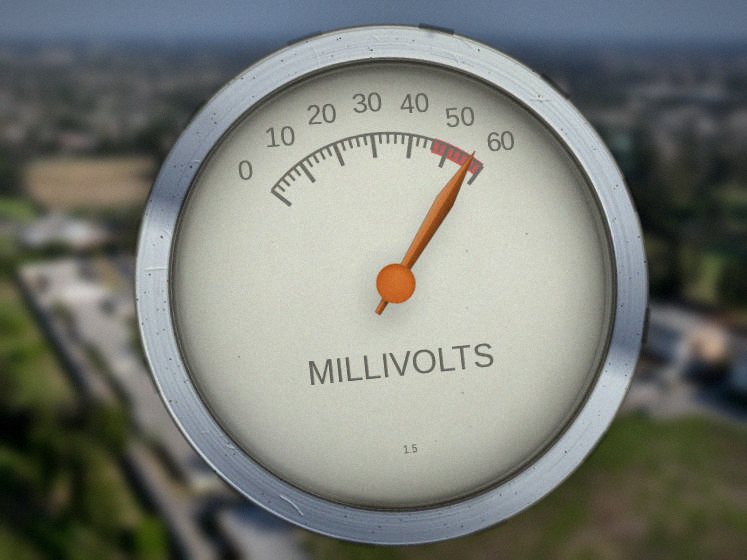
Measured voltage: 56mV
